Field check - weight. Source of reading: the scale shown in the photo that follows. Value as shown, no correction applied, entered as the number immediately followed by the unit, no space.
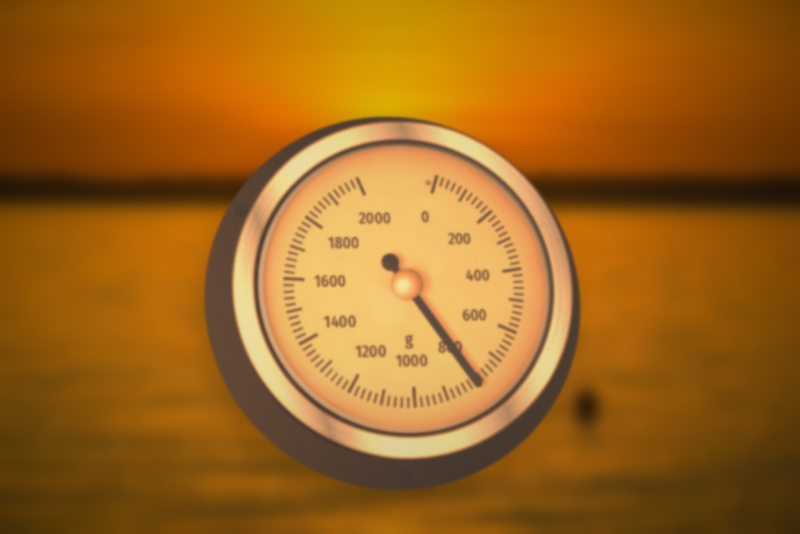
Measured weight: 800g
